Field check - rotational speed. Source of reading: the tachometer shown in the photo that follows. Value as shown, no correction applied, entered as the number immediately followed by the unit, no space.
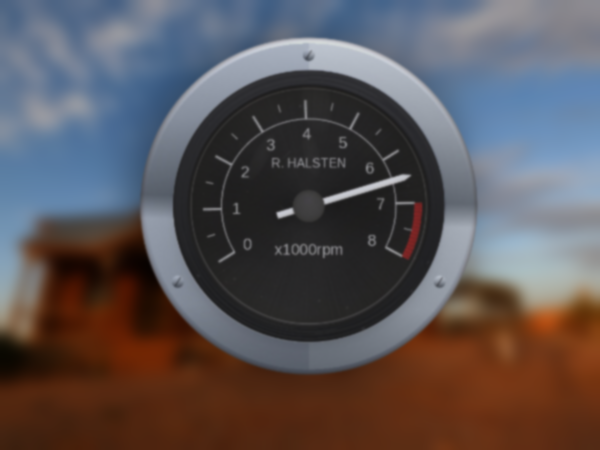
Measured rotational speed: 6500rpm
